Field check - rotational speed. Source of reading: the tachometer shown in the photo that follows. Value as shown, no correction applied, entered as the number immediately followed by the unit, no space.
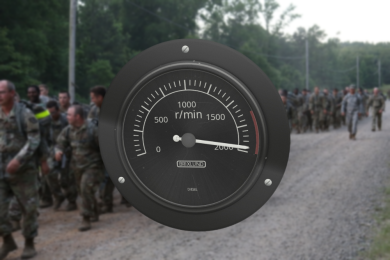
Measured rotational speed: 1950rpm
